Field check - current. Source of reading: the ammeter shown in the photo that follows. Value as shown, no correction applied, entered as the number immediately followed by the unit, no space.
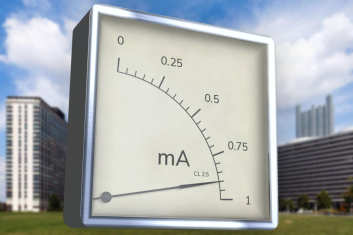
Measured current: 0.9mA
